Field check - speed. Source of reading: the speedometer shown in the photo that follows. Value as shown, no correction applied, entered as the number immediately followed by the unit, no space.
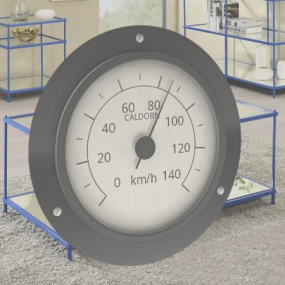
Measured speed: 85km/h
